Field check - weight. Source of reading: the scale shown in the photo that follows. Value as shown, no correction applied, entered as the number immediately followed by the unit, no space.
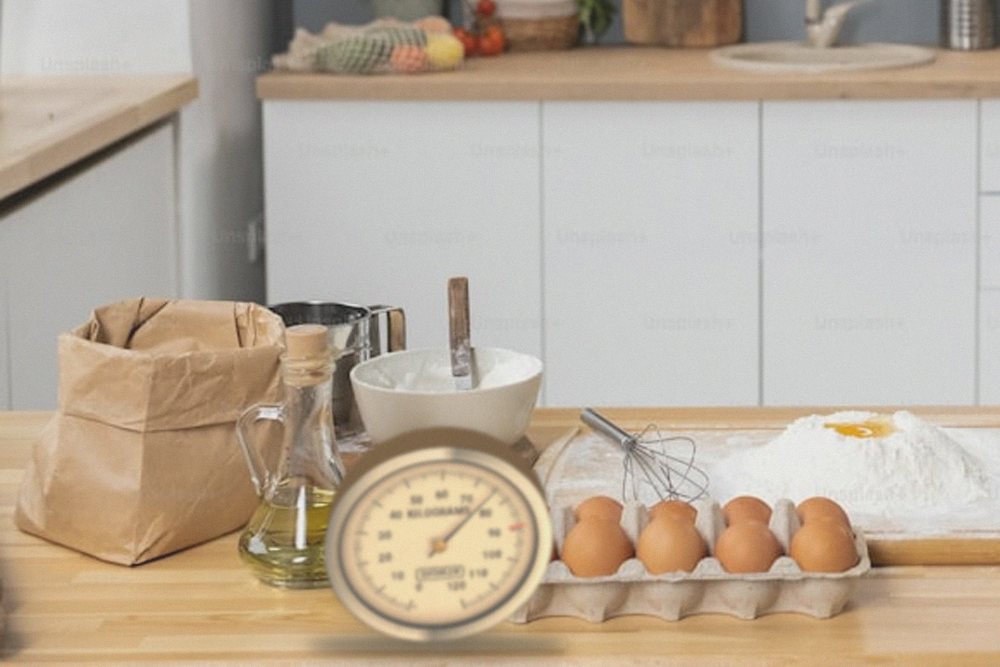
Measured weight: 75kg
